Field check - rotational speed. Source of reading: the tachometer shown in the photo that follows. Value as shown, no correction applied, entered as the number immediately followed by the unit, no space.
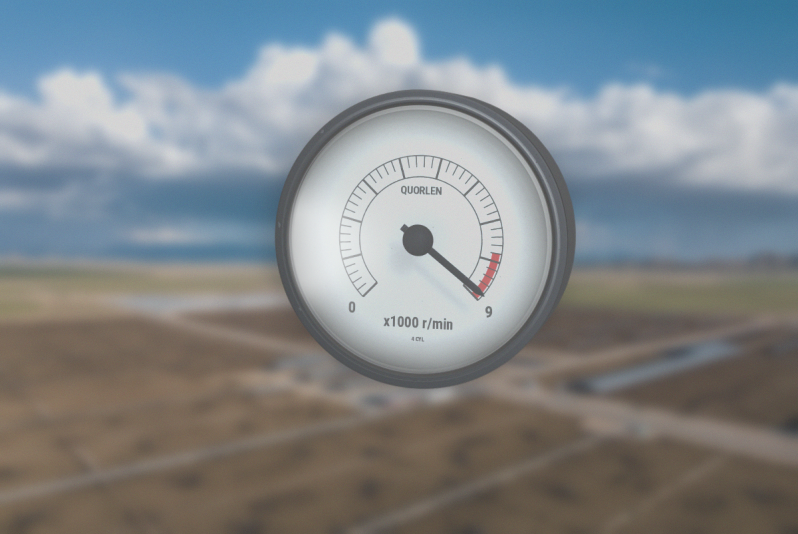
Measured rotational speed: 8800rpm
